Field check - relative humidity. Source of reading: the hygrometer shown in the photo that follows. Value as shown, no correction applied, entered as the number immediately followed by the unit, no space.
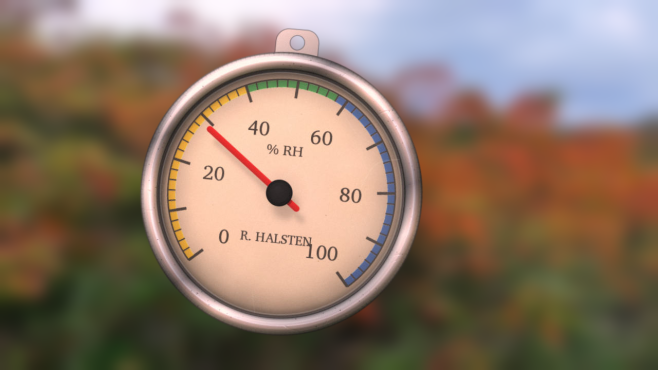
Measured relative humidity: 29%
